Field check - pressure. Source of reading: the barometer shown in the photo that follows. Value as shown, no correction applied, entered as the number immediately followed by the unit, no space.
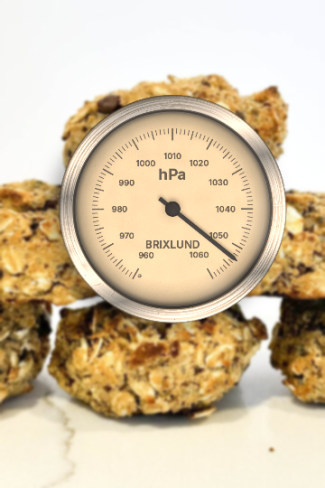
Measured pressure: 1053hPa
